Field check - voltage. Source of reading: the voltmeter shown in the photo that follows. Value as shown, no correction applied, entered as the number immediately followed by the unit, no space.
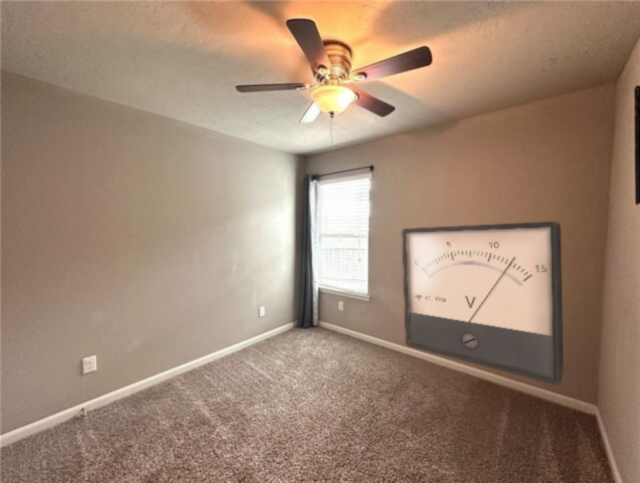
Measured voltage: 12.5V
